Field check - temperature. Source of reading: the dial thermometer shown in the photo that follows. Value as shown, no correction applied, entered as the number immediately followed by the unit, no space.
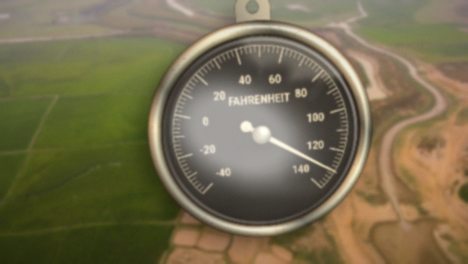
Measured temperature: 130°F
